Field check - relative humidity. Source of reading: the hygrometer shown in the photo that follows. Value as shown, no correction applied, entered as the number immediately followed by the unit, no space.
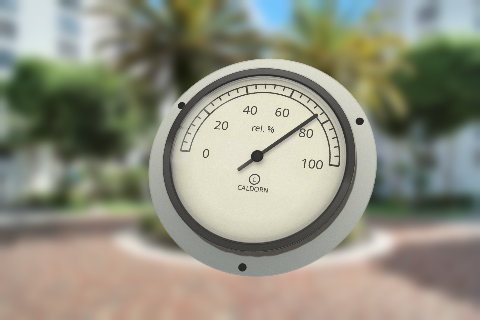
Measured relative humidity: 76%
